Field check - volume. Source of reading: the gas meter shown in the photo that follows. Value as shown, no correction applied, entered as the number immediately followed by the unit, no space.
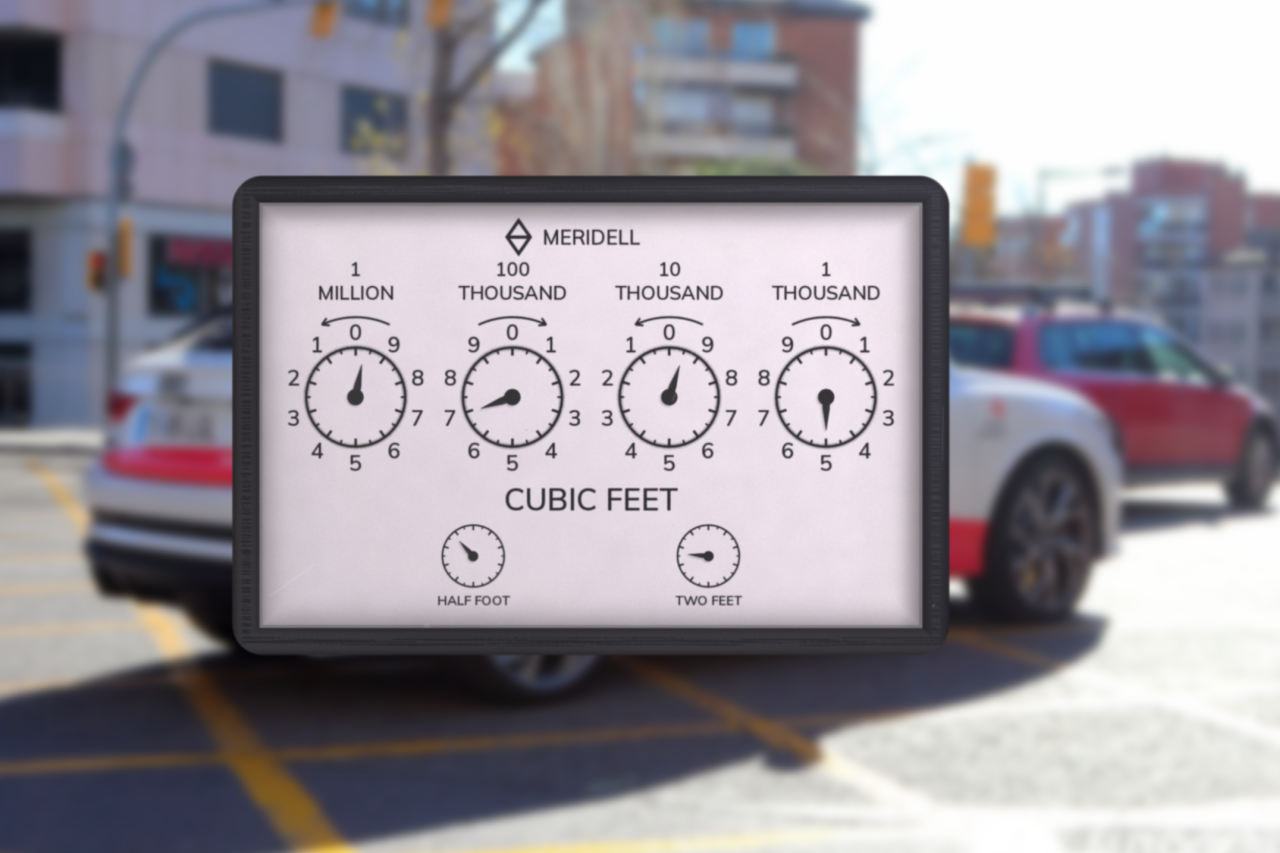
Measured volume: 969500ft³
